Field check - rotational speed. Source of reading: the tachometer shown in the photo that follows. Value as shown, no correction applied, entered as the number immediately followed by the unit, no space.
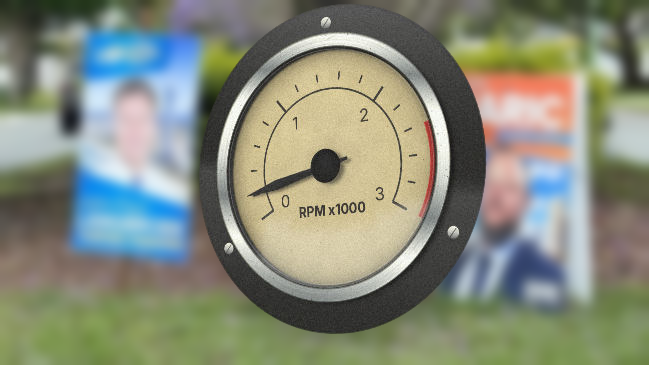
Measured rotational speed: 200rpm
